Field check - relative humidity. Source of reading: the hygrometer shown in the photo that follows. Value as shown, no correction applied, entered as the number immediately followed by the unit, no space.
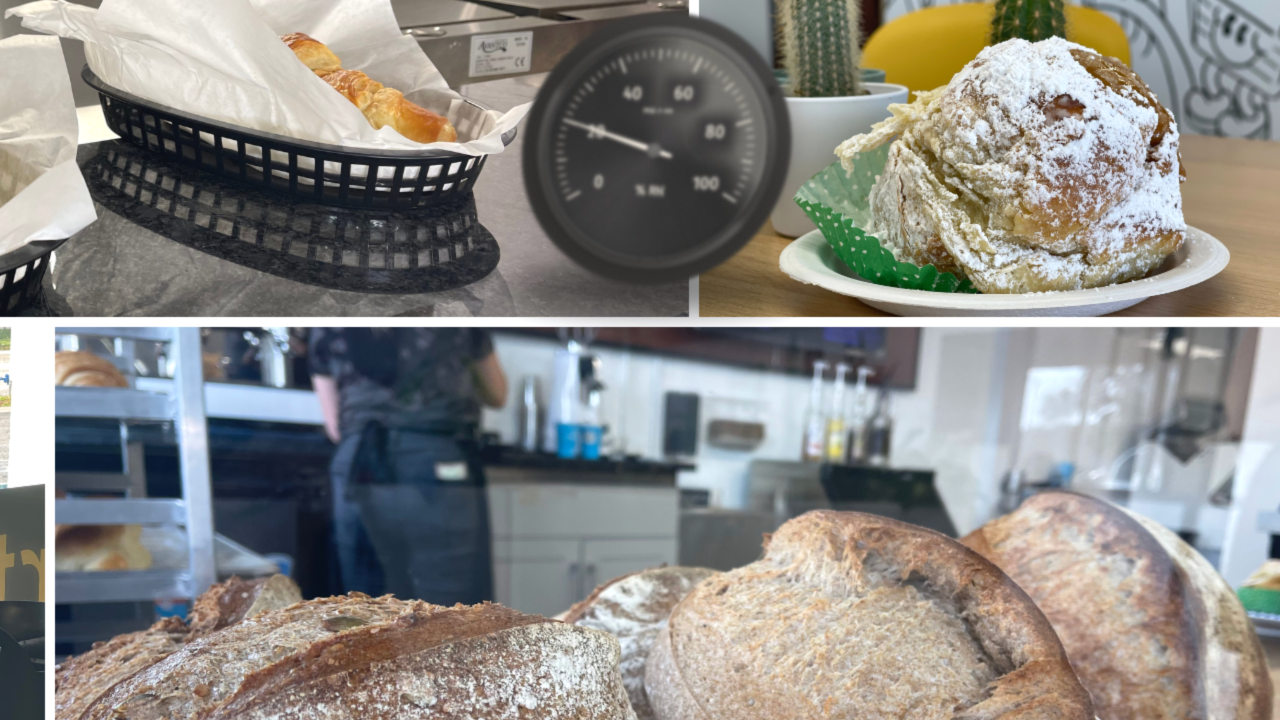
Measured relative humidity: 20%
